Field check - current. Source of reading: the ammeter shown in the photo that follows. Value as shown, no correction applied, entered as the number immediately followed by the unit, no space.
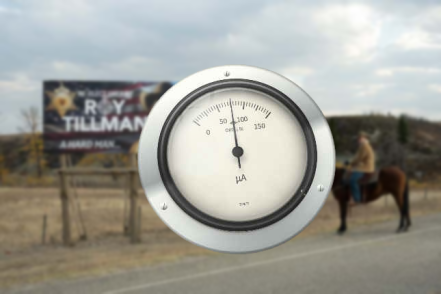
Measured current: 75µA
